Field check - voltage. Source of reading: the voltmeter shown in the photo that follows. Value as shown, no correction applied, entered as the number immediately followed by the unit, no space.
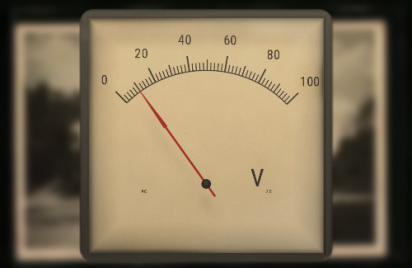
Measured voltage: 10V
